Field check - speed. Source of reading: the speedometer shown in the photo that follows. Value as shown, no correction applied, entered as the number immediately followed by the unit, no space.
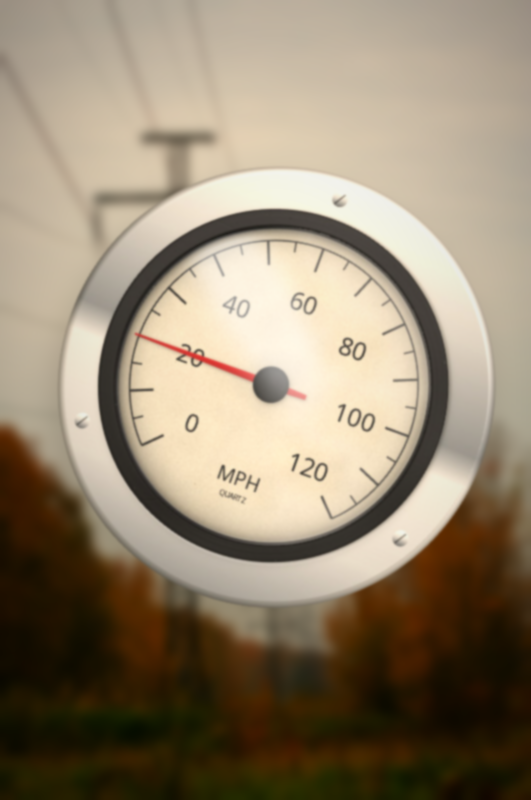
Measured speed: 20mph
